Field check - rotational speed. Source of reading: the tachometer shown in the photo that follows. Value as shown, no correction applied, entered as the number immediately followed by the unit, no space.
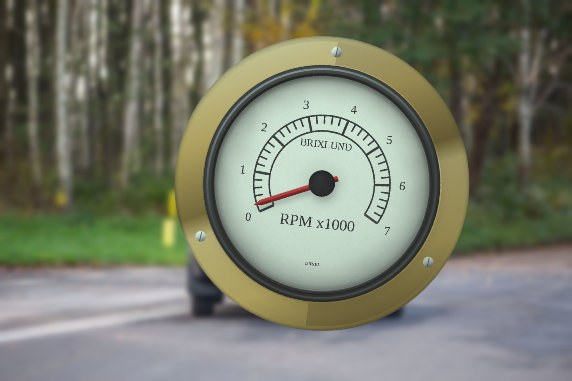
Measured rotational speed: 200rpm
